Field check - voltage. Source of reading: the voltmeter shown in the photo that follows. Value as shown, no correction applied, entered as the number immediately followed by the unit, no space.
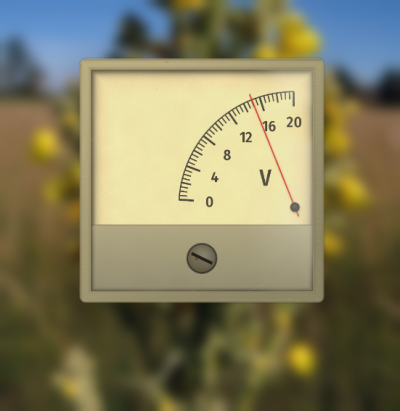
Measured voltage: 15V
